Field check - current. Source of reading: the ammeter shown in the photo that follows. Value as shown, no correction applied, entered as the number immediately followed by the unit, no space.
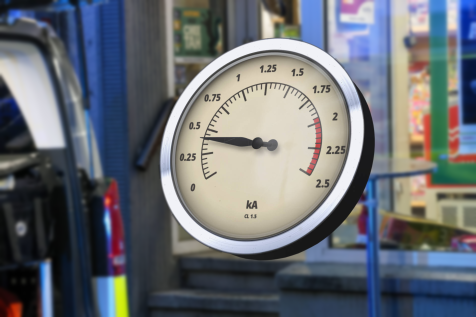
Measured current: 0.4kA
